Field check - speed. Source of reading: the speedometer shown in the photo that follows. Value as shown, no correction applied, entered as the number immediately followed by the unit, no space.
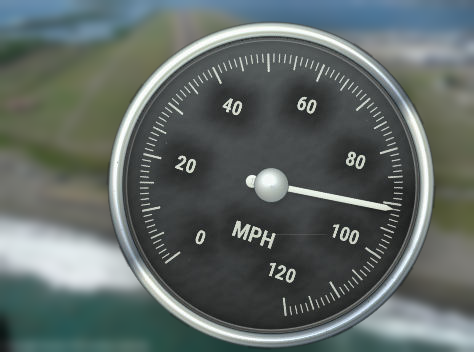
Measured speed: 91mph
